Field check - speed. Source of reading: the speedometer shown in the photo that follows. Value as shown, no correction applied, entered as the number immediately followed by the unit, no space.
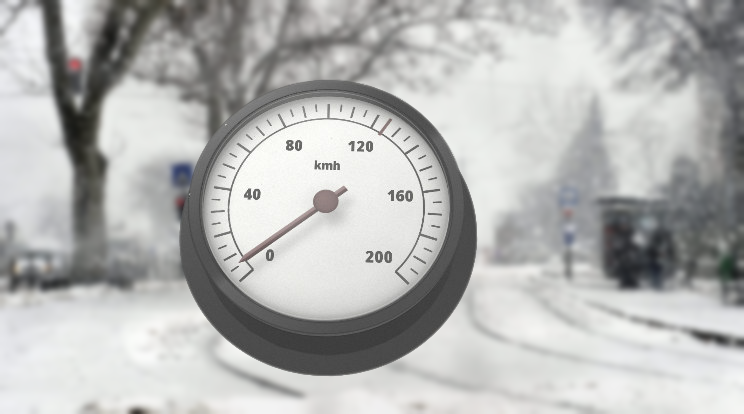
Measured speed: 5km/h
